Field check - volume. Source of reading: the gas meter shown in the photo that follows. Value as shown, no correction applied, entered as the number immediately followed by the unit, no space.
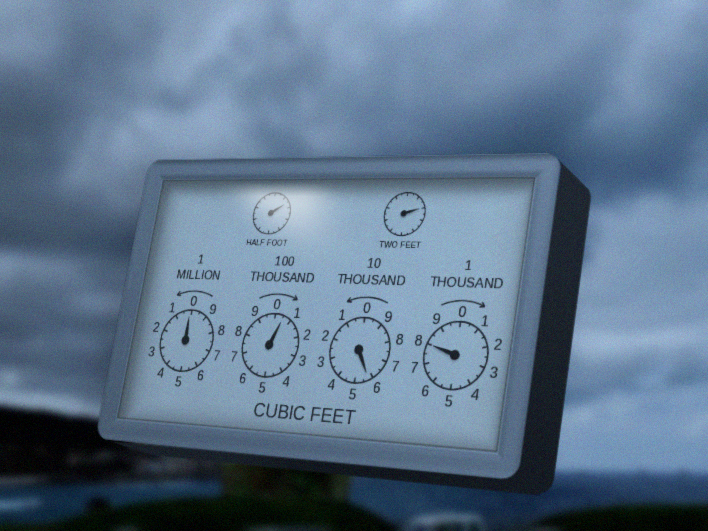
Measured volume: 5800ft³
